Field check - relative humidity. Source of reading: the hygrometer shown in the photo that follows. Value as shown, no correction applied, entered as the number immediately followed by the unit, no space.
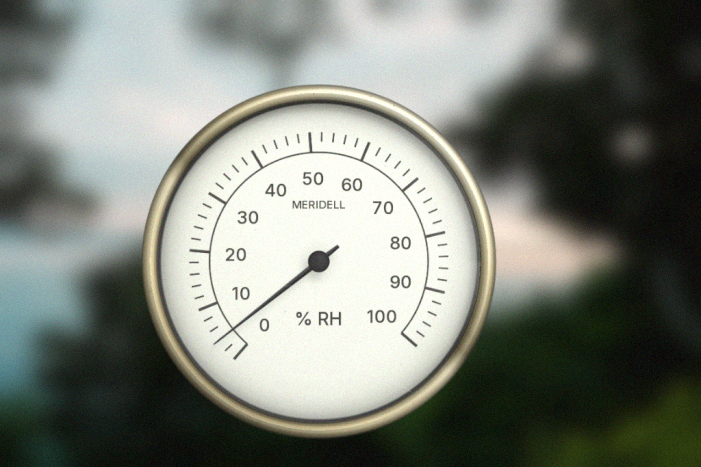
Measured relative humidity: 4%
